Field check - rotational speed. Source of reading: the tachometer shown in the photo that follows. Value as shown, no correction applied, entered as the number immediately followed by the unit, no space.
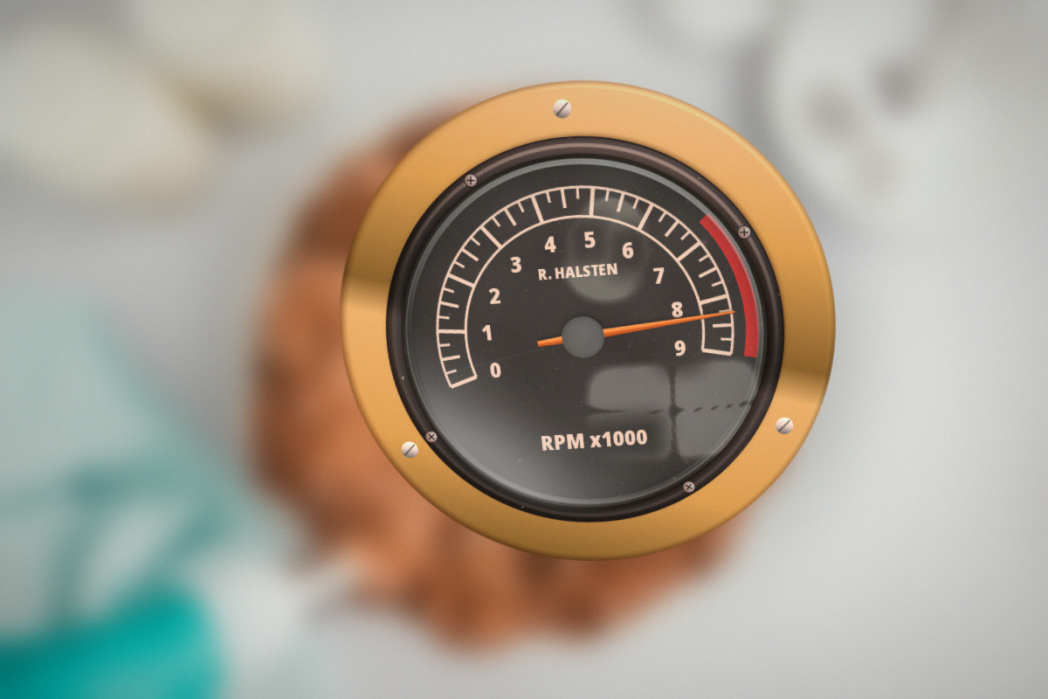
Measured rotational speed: 8250rpm
